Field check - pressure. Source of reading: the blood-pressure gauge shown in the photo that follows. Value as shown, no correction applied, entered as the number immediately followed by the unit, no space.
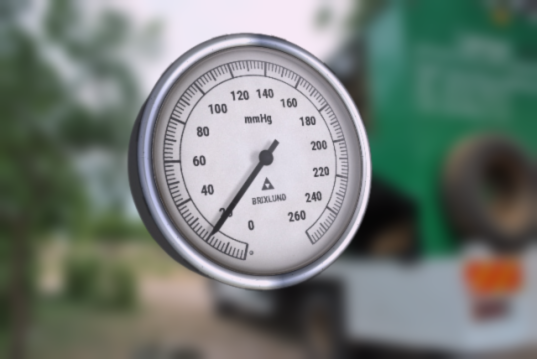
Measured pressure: 20mmHg
